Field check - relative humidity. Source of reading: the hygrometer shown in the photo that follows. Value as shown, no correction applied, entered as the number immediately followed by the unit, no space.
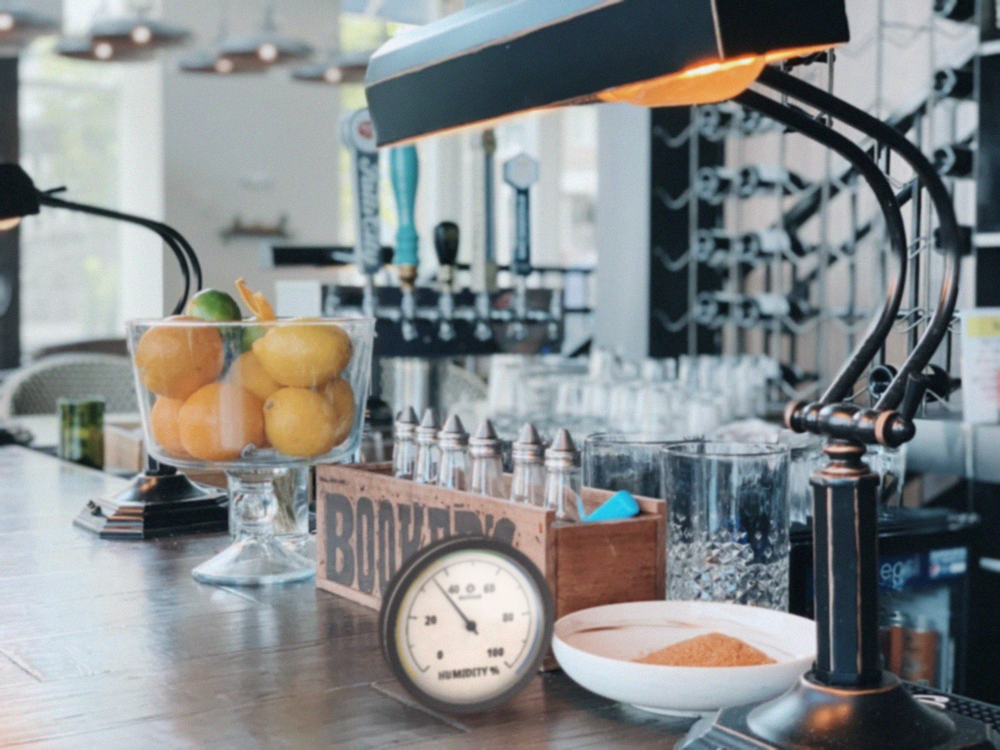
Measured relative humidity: 35%
